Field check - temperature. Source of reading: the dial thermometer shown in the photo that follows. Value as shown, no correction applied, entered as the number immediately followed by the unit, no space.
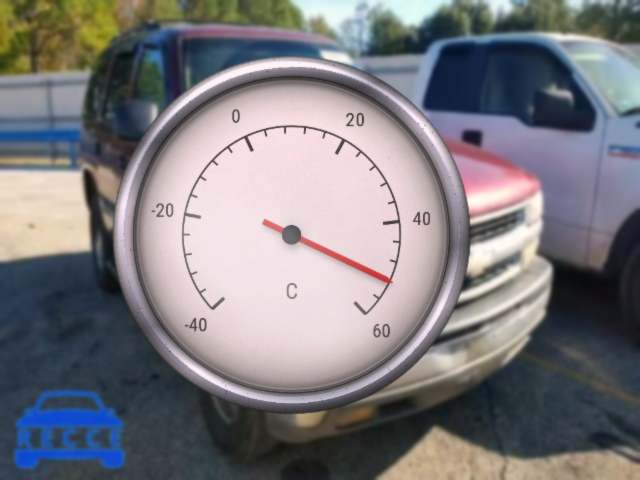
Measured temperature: 52°C
